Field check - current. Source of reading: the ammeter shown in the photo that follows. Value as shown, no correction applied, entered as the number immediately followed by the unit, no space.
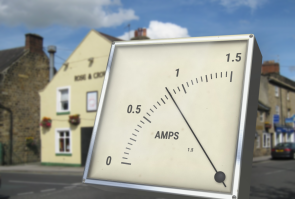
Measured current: 0.85A
